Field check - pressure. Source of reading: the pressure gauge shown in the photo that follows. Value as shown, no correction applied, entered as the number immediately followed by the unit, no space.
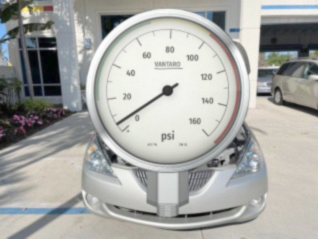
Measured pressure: 5psi
